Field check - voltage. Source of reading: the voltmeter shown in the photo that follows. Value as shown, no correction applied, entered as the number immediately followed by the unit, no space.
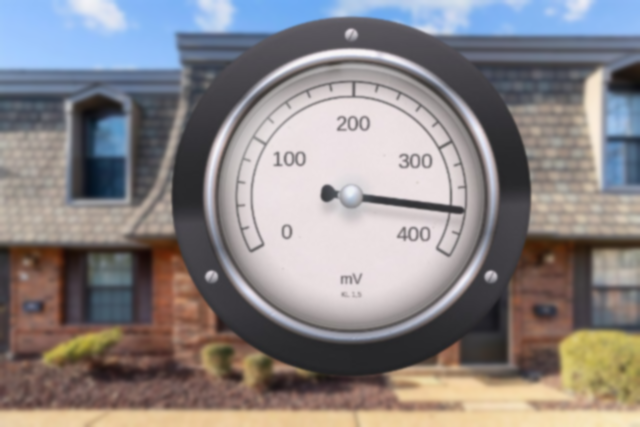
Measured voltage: 360mV
